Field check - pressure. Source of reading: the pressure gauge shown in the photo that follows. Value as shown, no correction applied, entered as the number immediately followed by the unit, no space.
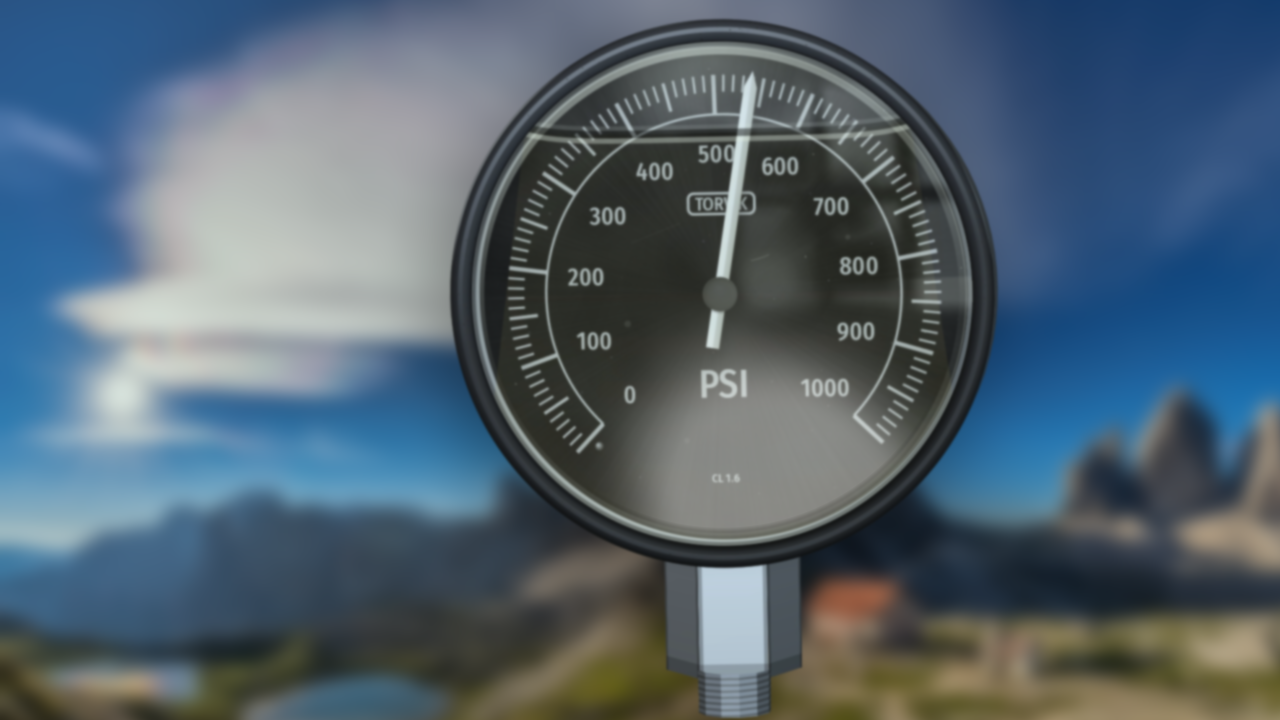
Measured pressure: 540psi
